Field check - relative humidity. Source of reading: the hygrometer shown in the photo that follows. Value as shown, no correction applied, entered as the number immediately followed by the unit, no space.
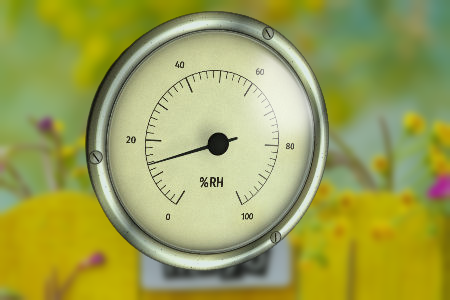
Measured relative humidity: 14%
